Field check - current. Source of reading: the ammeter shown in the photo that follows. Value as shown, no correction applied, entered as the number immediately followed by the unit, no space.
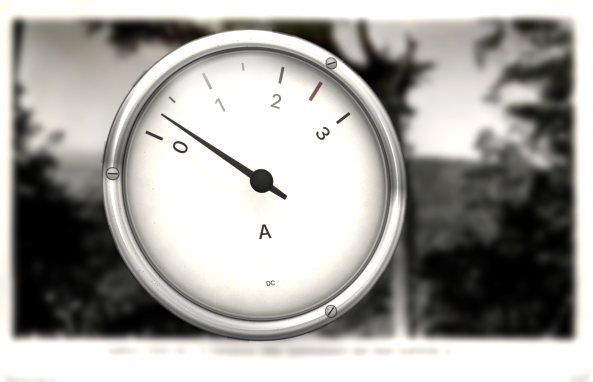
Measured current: 0.25A
